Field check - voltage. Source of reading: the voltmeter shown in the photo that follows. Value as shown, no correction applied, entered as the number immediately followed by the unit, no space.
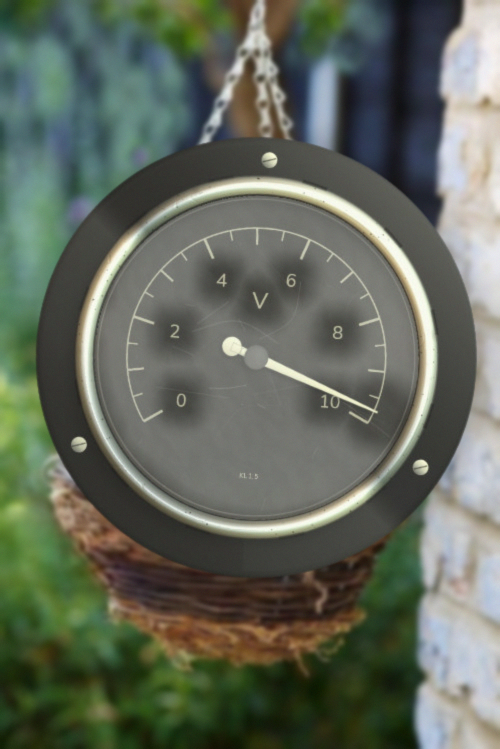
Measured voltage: 9.75V
